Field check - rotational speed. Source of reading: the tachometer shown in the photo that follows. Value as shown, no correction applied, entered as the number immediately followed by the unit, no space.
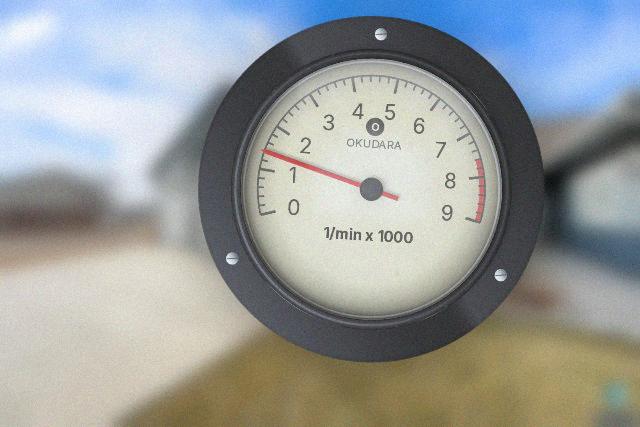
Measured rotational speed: 1400rpm
